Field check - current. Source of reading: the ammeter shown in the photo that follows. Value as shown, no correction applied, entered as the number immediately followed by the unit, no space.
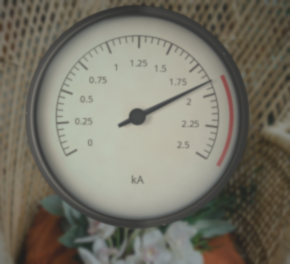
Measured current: 1.9kA
